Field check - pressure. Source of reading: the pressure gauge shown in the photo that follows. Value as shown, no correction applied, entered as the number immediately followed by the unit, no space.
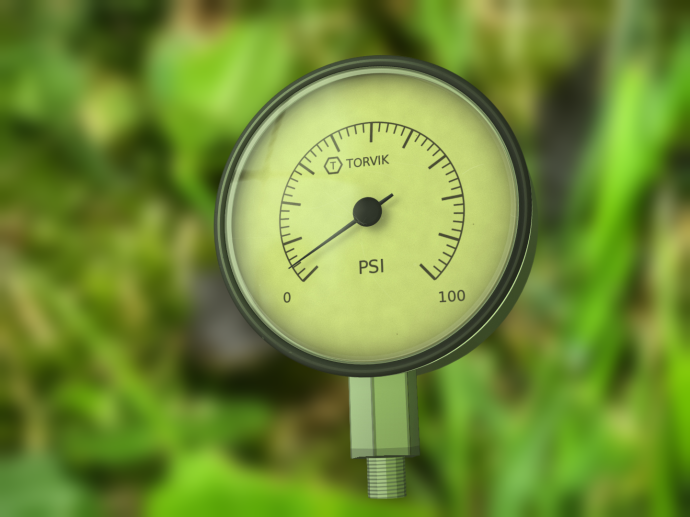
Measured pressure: 4psi
